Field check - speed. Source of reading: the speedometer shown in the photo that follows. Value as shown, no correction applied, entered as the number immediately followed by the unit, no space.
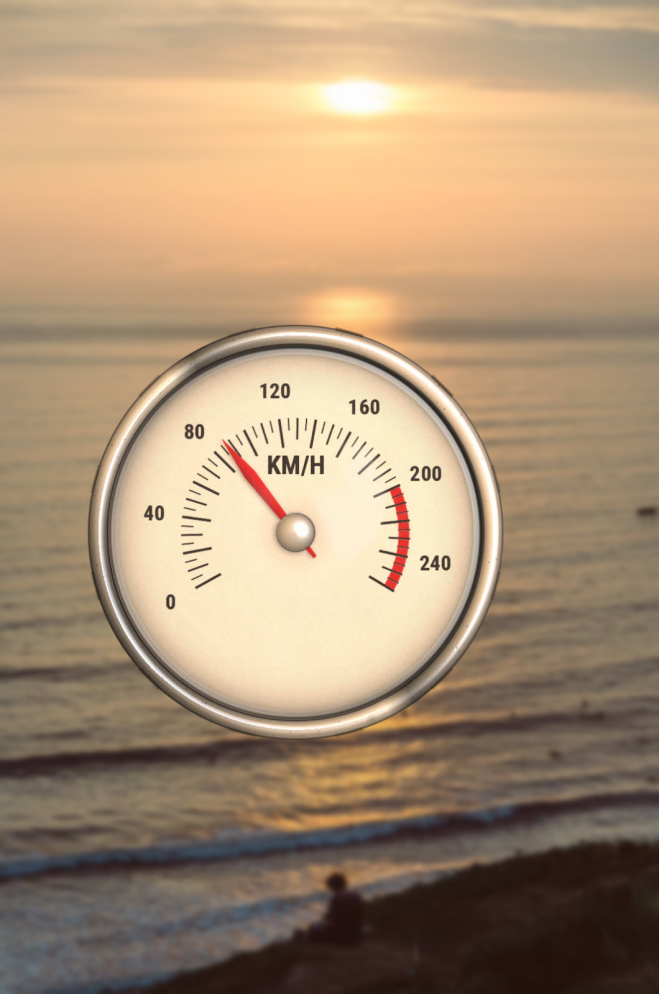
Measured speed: 87.5km/h
